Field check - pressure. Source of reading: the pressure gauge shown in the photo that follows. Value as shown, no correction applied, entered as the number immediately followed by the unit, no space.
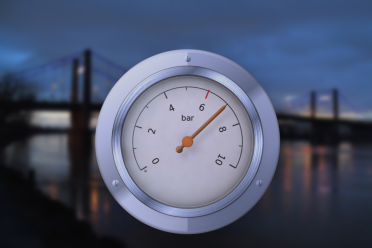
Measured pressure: 7bar
